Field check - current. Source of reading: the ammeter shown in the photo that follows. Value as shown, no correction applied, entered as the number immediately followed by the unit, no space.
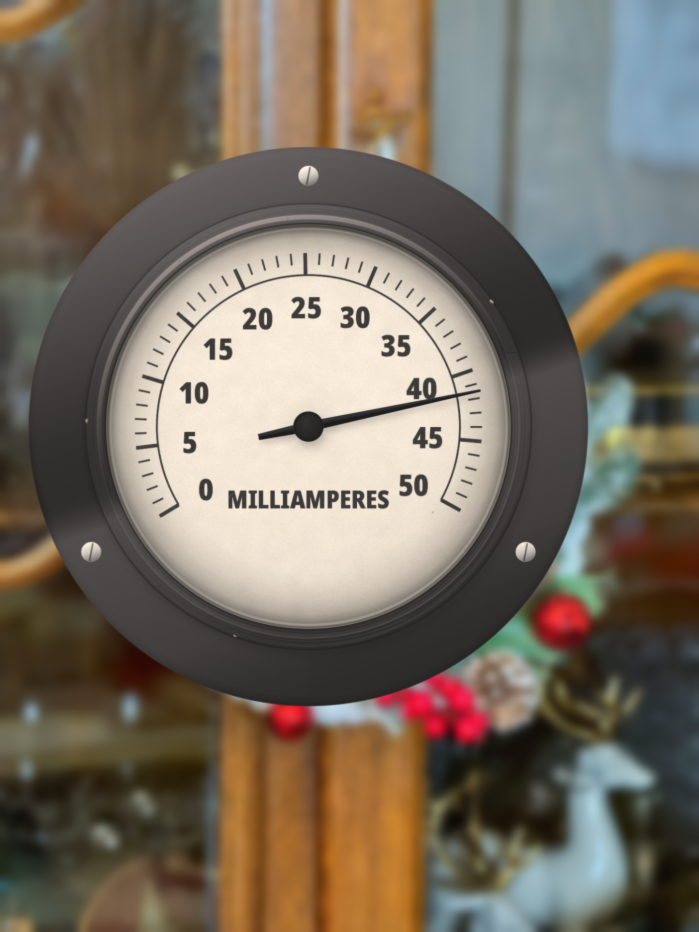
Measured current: 41.5mA
